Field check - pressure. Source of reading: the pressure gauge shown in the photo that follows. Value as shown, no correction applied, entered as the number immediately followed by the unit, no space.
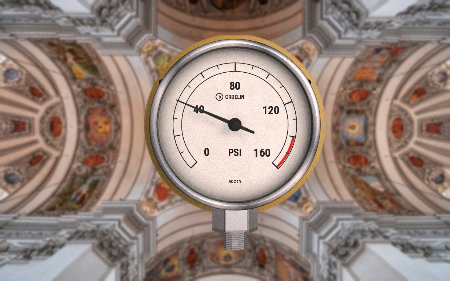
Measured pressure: 40psi
